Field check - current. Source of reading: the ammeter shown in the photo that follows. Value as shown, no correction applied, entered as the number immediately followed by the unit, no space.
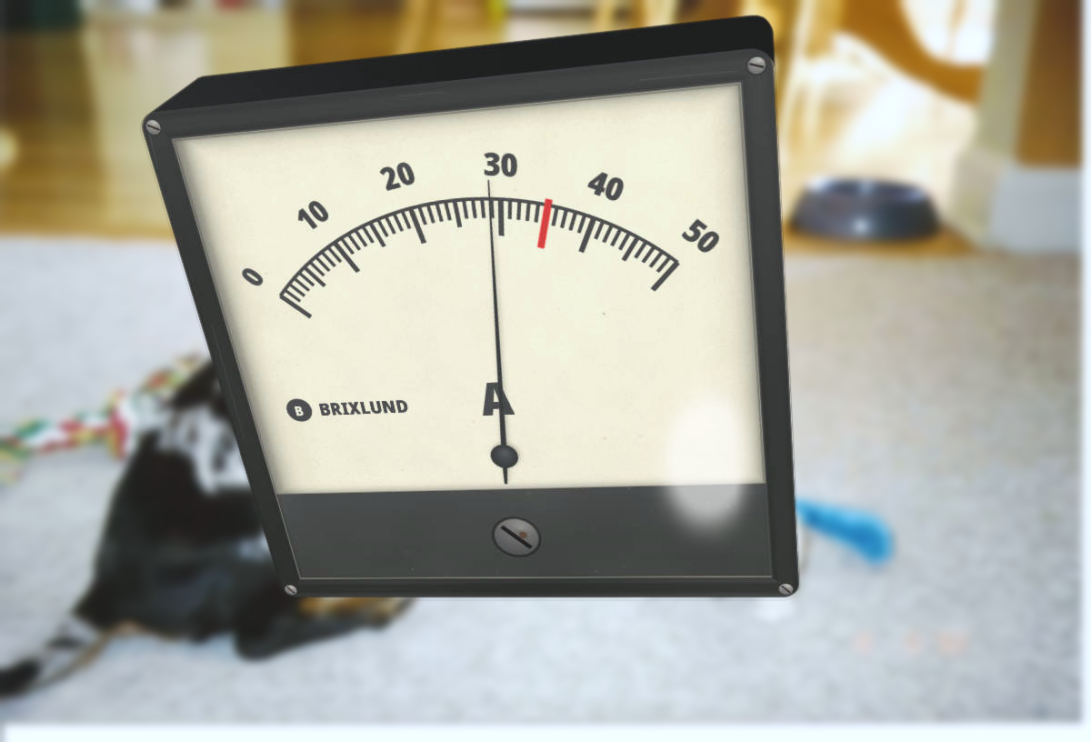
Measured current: 29A
